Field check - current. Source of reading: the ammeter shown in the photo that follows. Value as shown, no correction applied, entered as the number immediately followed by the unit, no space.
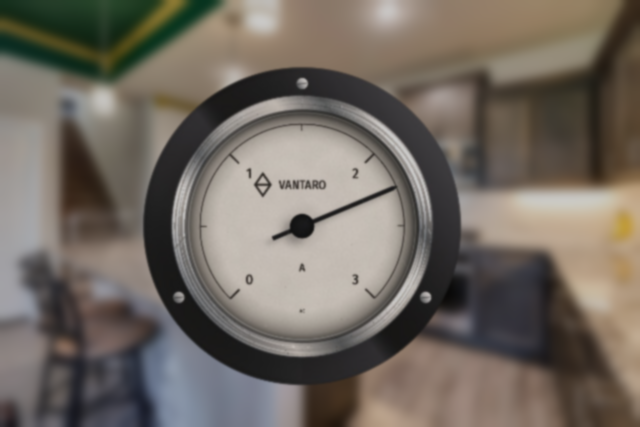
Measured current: 2.25A
